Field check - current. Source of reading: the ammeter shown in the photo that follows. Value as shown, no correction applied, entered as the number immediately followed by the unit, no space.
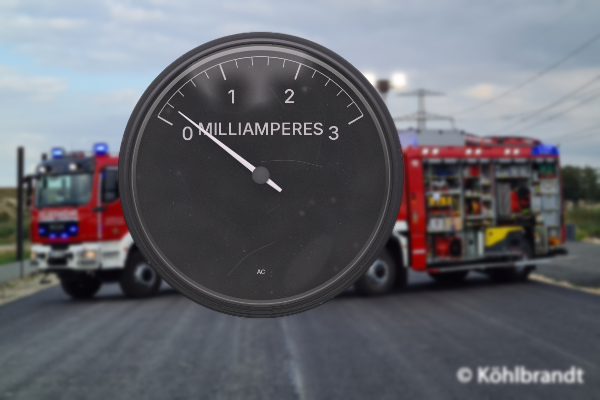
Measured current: 0.2mA
